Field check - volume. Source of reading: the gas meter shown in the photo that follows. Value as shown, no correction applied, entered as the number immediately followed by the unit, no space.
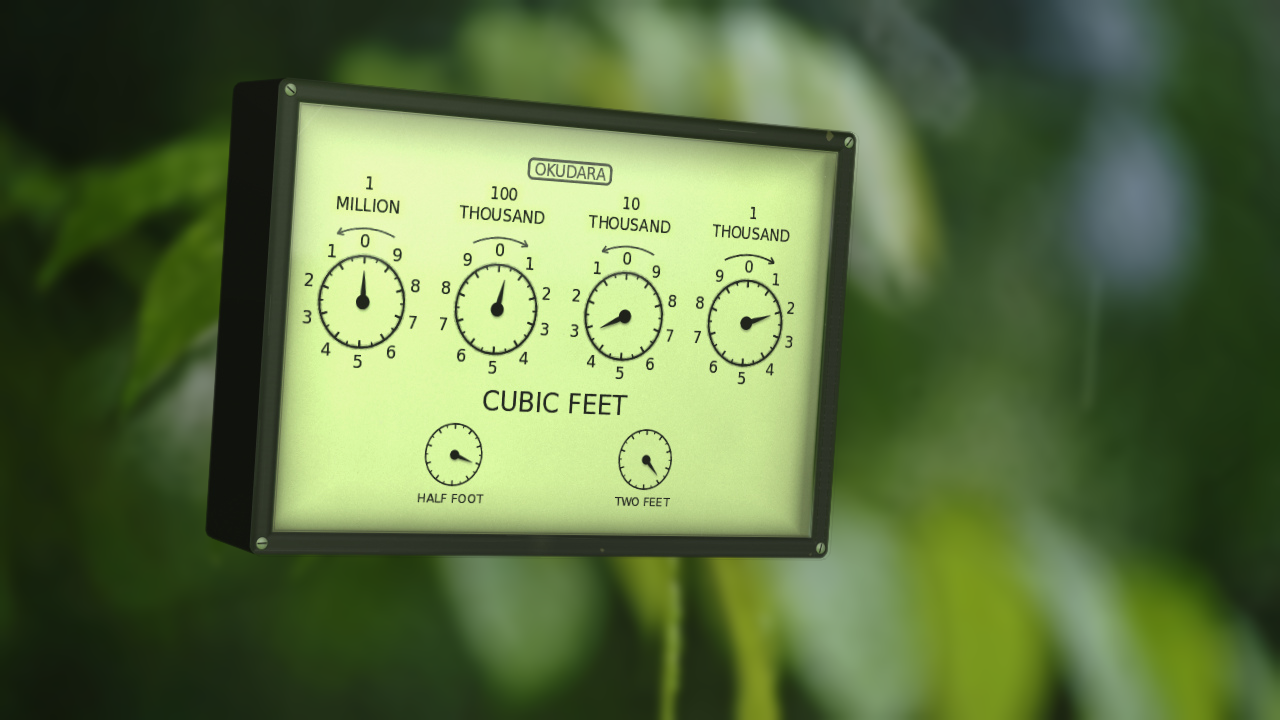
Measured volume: 3200ft³
